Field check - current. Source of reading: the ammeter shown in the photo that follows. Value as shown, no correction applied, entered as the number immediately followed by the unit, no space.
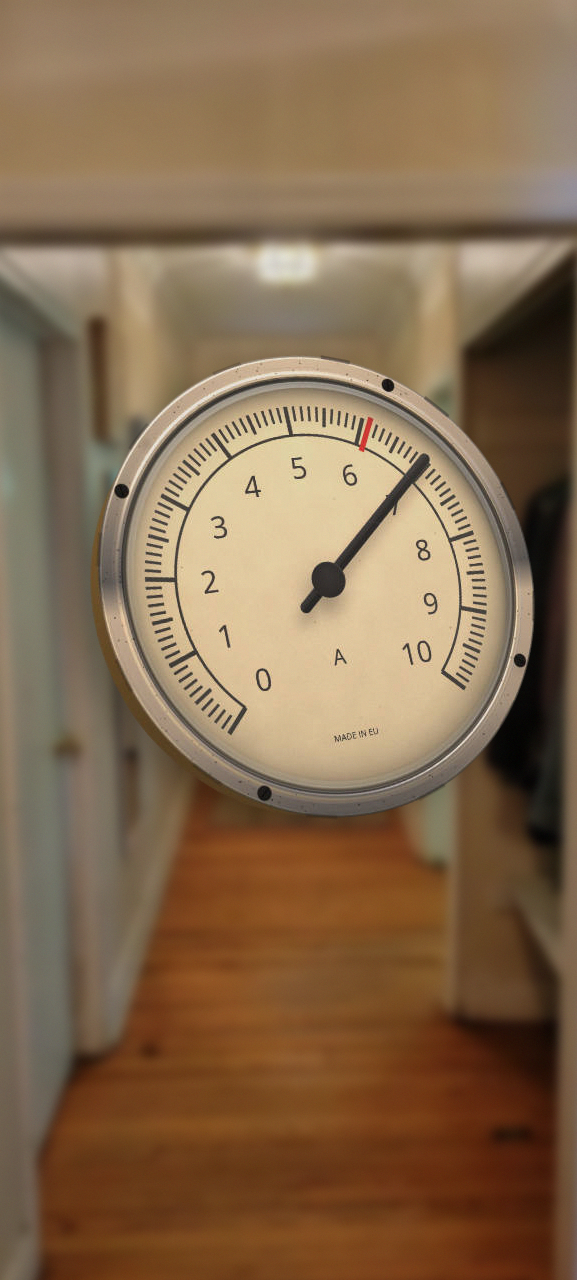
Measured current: 6.9A
